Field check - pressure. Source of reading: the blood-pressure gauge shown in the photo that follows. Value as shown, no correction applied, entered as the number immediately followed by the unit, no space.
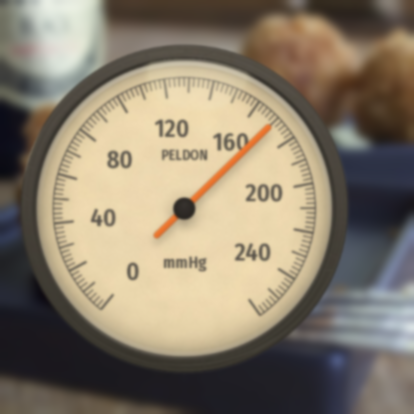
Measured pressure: 170mmHg
